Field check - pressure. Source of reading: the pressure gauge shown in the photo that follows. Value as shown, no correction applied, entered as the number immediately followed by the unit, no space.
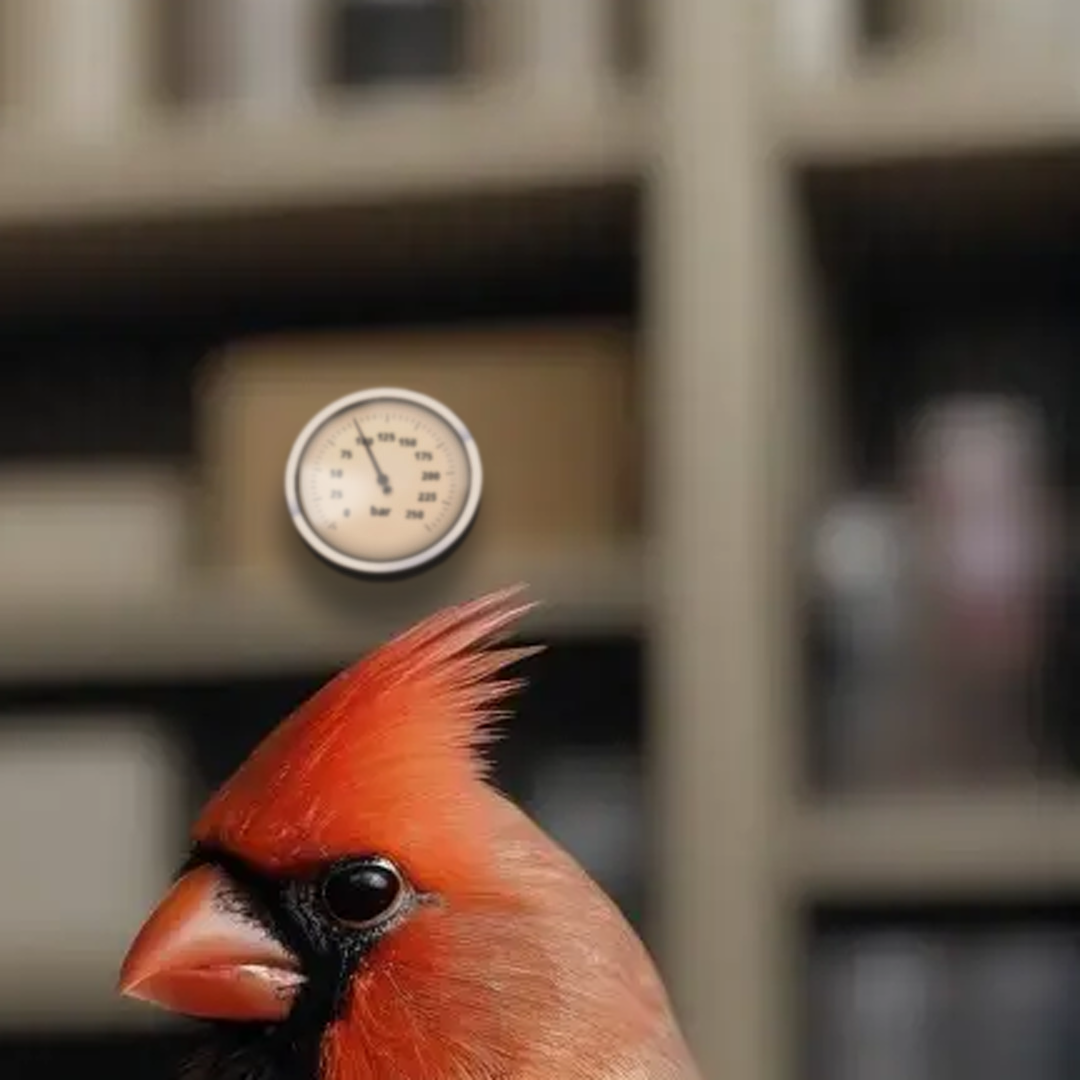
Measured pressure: 100bar
